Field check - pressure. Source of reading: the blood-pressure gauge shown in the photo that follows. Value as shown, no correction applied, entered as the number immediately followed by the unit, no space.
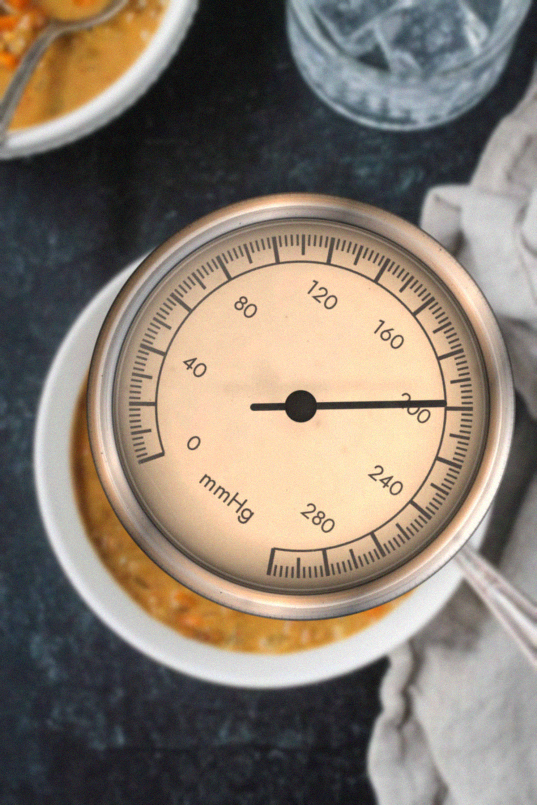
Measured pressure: 198mmHg
